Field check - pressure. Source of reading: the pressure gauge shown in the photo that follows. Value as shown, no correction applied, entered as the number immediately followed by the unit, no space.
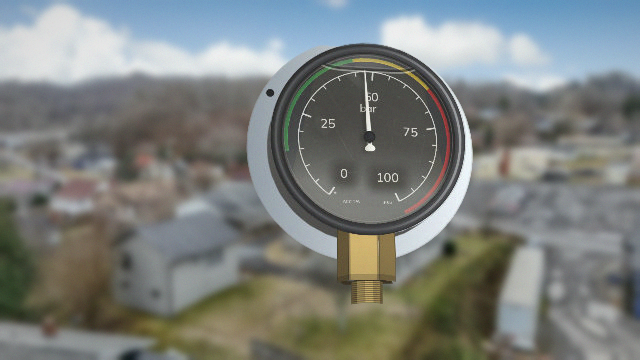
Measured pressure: 47.5bar
